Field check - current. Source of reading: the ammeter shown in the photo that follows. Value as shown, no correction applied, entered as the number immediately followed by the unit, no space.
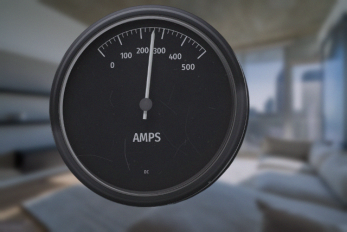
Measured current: 260A
